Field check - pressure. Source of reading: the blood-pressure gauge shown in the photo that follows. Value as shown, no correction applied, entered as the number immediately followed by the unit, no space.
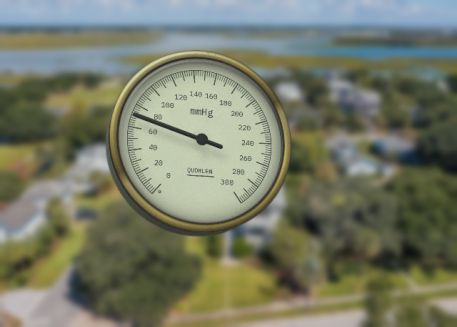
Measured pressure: 70mmHg
